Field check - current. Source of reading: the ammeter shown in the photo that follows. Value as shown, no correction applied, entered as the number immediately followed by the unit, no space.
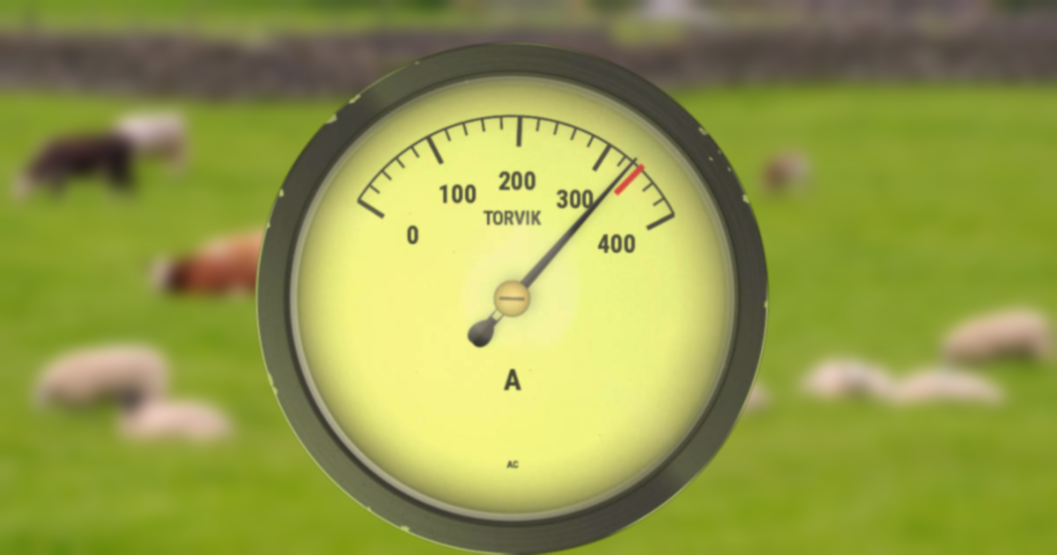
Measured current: 330A
